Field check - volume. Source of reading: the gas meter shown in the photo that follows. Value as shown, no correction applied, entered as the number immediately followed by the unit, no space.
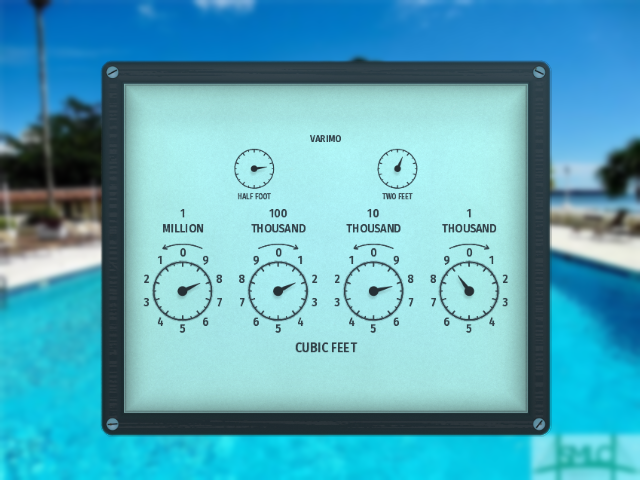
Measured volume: 817900ft³
